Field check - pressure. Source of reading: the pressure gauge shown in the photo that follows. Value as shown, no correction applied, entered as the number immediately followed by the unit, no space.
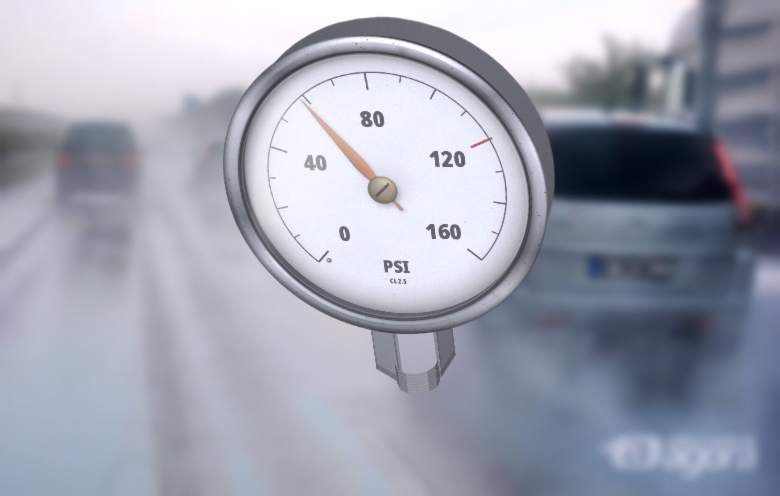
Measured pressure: 60psi
